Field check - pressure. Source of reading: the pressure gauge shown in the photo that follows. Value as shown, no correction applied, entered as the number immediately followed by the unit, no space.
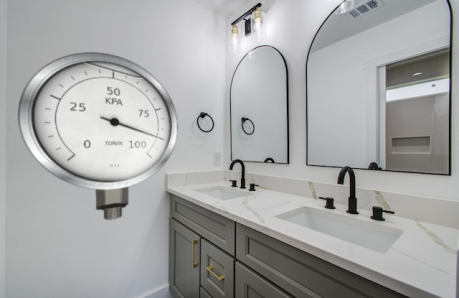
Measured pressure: 90kPa
